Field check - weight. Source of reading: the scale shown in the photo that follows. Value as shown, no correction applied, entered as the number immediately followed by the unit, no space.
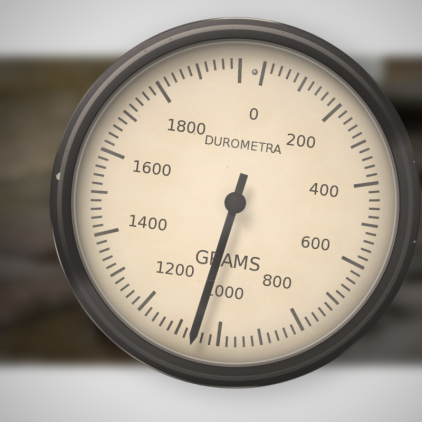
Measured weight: 1060g
